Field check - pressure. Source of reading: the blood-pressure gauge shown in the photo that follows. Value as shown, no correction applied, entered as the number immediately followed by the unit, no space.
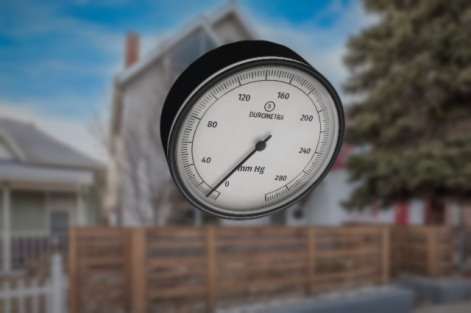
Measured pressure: 10mmHg
